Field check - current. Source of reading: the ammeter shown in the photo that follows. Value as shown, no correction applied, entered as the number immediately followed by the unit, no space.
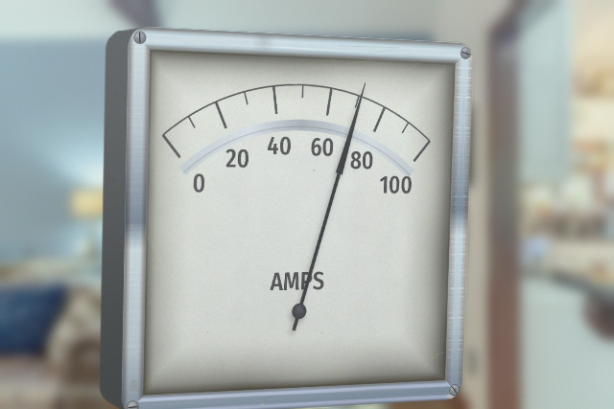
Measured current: 70A
